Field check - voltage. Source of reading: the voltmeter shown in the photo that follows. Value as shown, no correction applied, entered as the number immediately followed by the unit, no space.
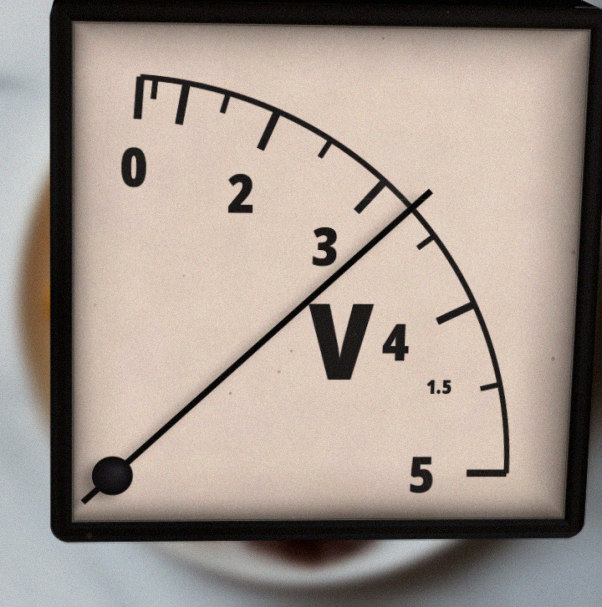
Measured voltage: 3.25V
